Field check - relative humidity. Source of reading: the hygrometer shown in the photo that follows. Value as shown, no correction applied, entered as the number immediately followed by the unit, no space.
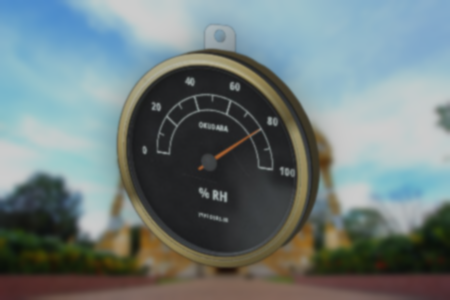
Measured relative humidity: 80%
